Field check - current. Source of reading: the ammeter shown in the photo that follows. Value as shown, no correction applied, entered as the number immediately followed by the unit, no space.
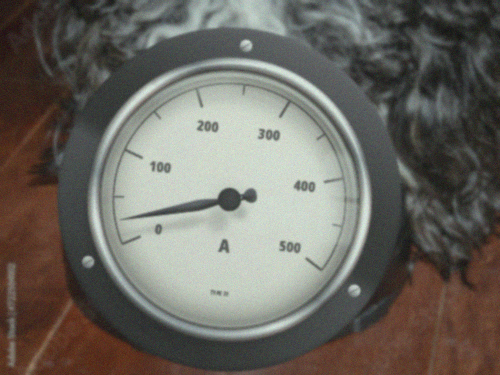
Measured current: 25A
